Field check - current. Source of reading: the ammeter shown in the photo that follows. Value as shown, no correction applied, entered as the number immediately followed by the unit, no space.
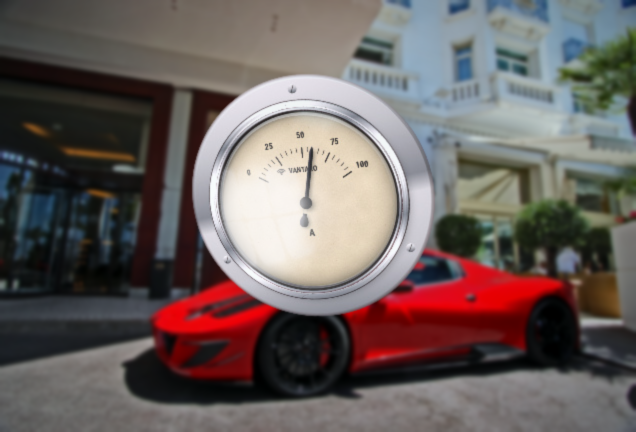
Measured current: 60A
